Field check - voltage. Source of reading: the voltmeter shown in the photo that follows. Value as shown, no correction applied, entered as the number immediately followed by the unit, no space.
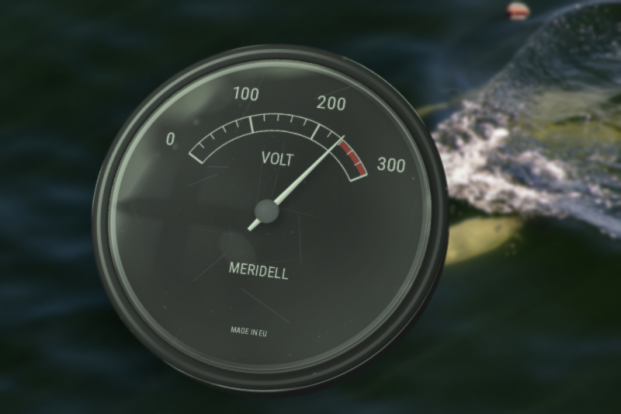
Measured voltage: 240V
